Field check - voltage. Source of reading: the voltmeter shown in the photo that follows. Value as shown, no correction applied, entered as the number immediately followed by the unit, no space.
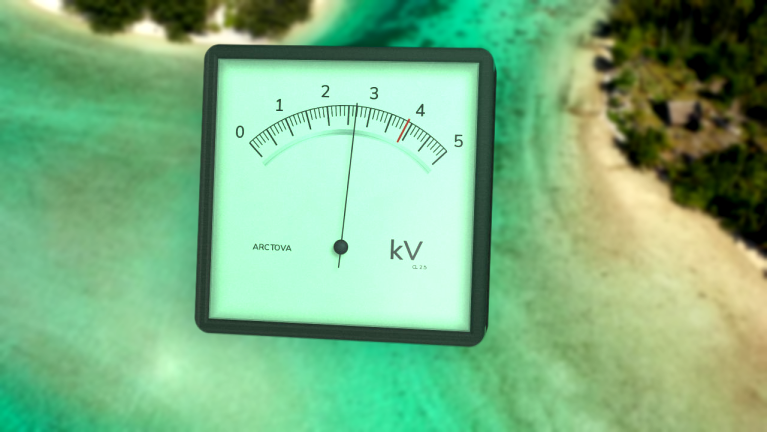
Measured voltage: 2.7kV
